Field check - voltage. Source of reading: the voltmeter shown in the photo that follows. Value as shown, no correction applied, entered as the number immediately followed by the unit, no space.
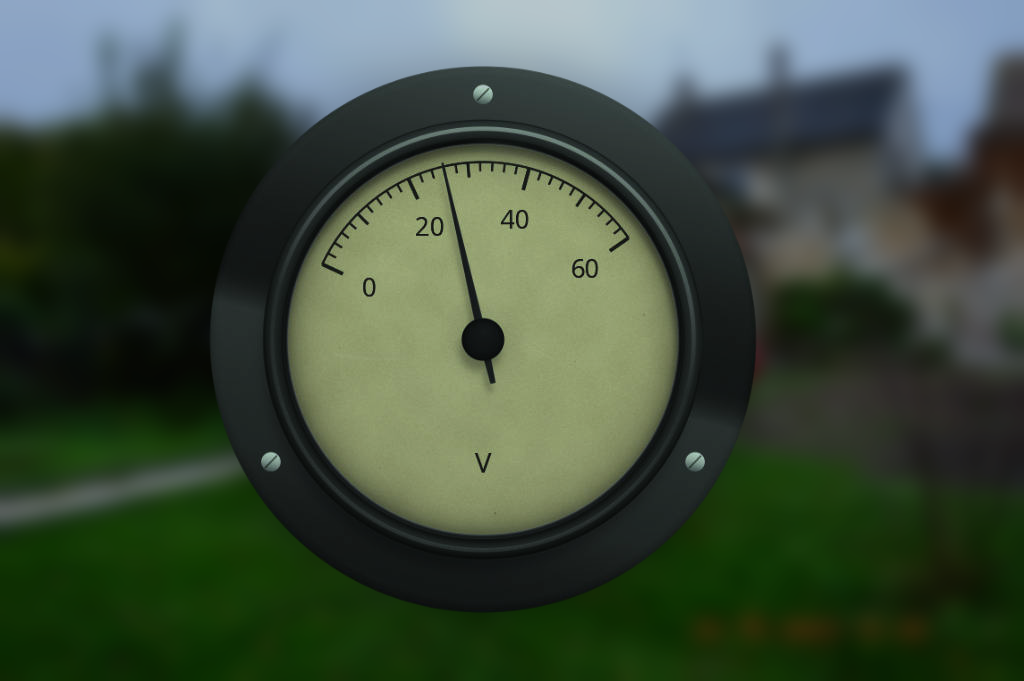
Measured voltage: 26V
